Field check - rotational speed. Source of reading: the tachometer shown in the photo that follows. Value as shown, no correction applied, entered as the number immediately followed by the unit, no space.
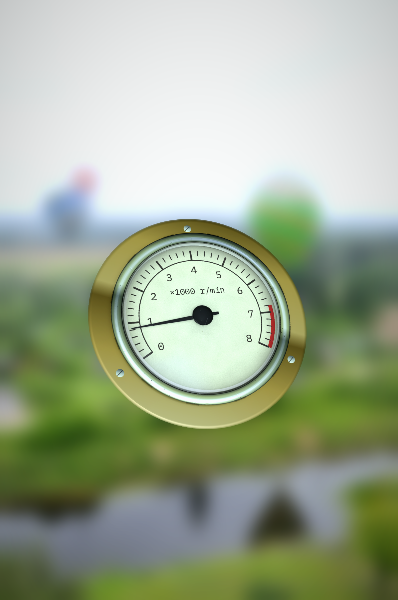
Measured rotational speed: 800rpm
